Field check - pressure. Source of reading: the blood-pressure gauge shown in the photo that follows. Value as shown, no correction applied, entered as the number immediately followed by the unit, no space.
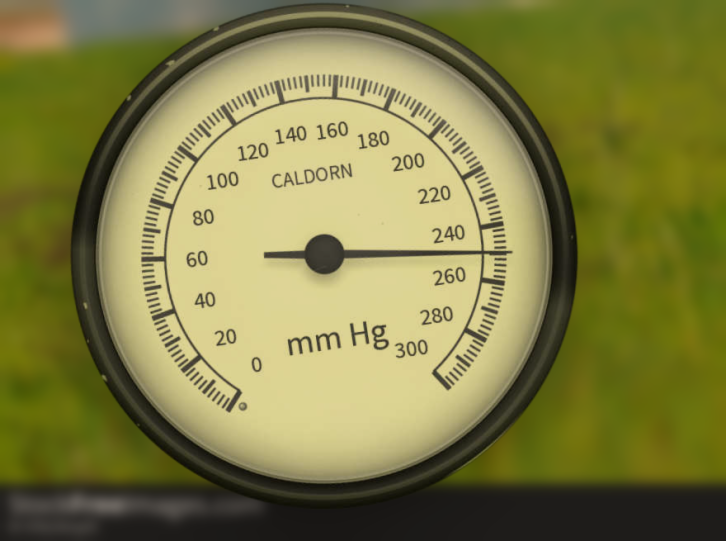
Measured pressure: 250mmHg
